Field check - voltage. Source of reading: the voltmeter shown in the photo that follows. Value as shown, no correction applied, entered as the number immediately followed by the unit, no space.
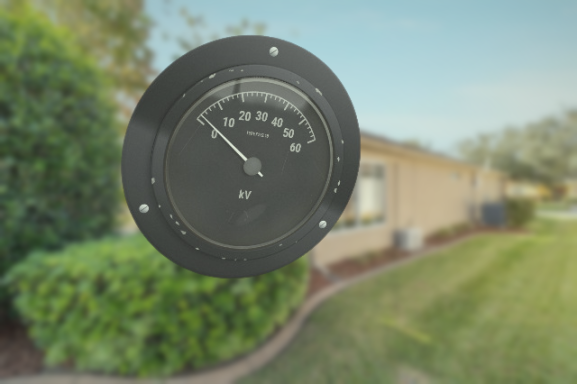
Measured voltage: 2kV
